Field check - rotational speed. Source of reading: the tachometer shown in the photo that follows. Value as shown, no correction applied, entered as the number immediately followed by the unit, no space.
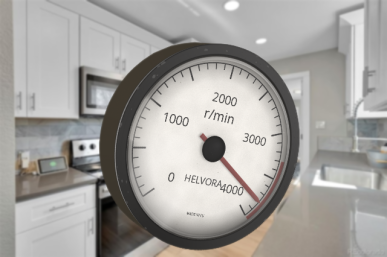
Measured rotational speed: 3800rpm
